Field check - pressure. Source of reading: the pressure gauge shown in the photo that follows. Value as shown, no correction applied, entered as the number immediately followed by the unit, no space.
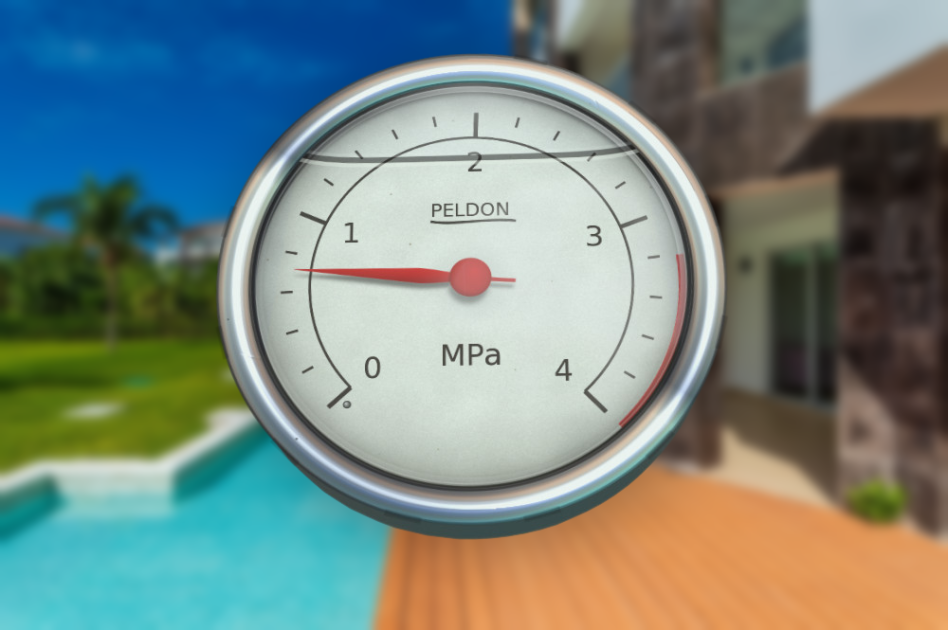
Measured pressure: 0.7MPa
